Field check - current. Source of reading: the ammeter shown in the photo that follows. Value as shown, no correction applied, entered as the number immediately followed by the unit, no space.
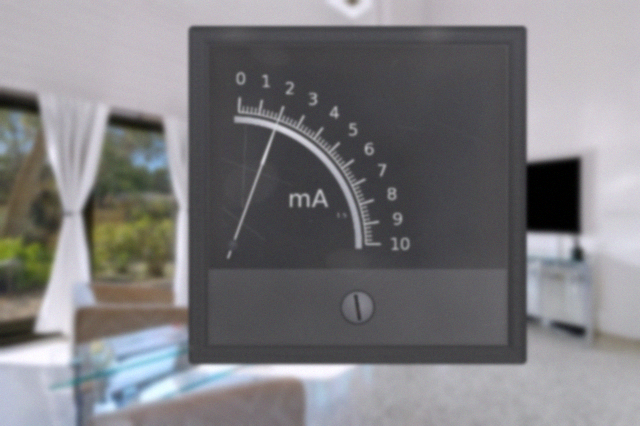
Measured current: 2mA
